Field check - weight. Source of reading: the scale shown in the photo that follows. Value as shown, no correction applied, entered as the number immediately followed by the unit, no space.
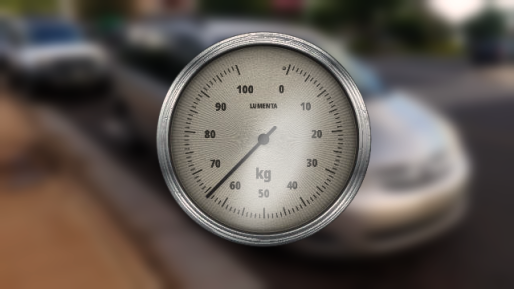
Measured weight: 64kg
